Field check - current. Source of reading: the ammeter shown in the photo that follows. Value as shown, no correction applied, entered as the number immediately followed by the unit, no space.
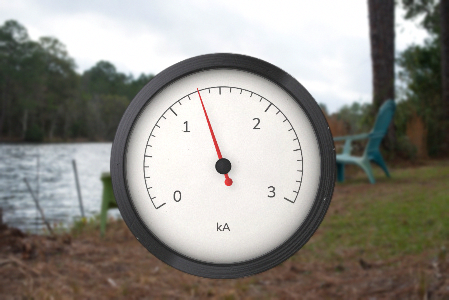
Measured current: 1.3kA
